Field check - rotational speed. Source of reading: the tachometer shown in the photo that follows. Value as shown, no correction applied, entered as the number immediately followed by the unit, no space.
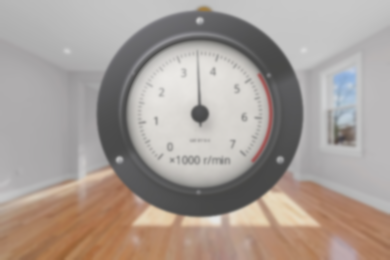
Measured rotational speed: 3500rpm
